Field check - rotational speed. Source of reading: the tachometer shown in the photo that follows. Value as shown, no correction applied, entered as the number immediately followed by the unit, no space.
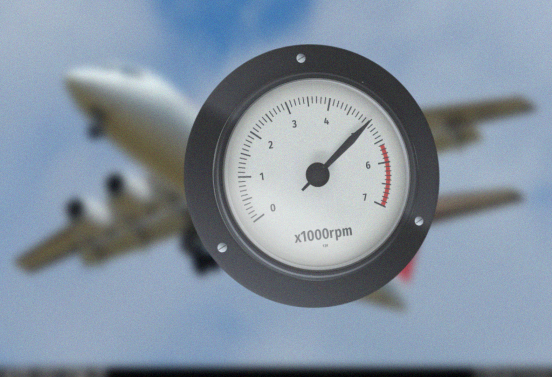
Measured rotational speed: 5000rpm
